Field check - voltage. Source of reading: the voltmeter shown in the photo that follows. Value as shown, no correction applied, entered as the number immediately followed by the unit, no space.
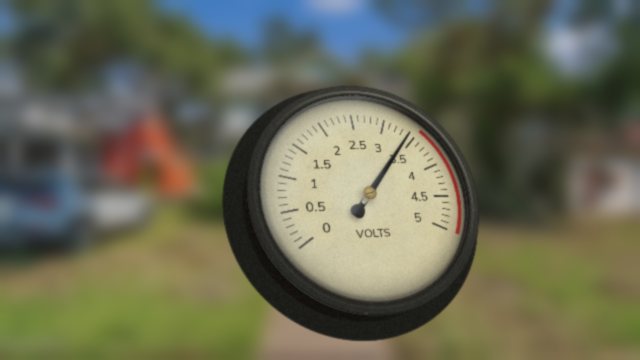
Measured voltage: 3.4V
